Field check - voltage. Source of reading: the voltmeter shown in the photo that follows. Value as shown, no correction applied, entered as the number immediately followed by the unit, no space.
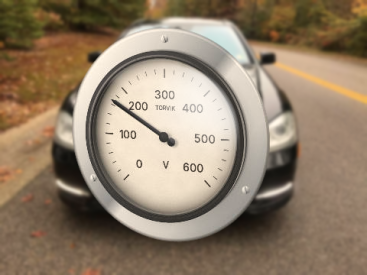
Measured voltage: 170V
